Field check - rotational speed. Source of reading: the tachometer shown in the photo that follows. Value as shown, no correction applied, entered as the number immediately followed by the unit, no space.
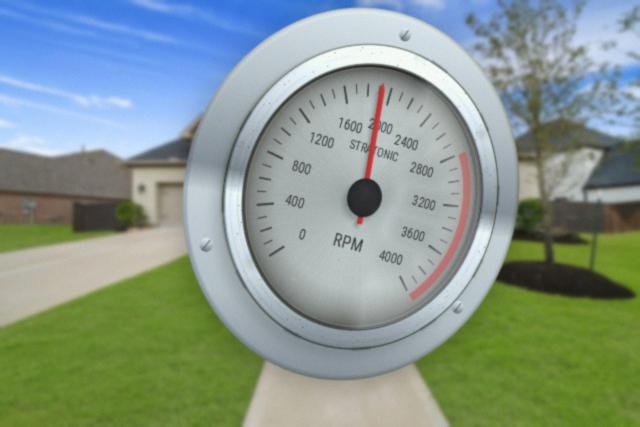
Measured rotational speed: 1900rpm
